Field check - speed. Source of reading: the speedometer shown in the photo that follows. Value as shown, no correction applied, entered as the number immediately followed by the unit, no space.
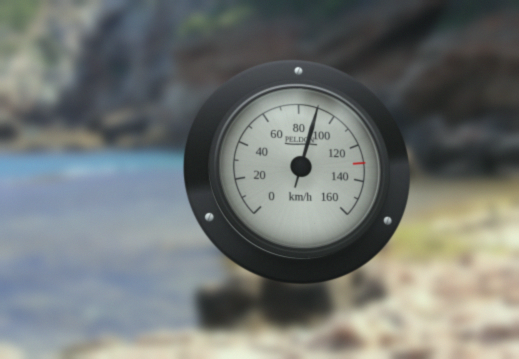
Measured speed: 90km/h
